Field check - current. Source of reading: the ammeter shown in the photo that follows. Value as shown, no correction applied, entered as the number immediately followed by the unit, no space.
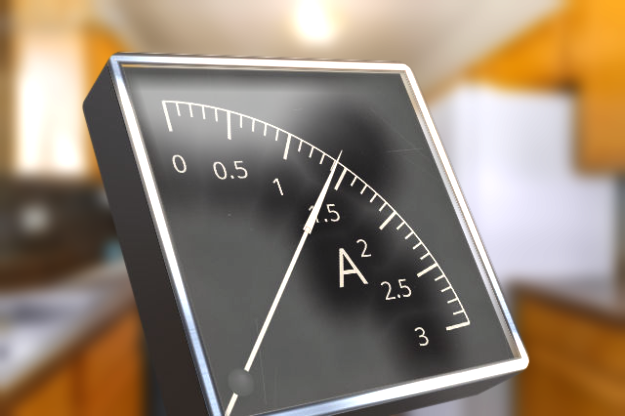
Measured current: 1.4A
